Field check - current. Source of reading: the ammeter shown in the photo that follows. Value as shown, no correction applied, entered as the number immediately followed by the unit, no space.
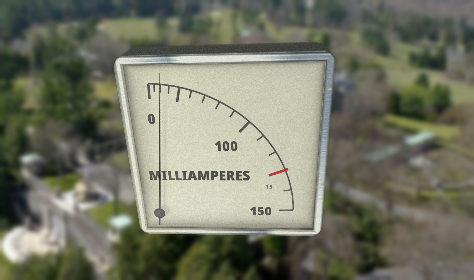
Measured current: 30mA
